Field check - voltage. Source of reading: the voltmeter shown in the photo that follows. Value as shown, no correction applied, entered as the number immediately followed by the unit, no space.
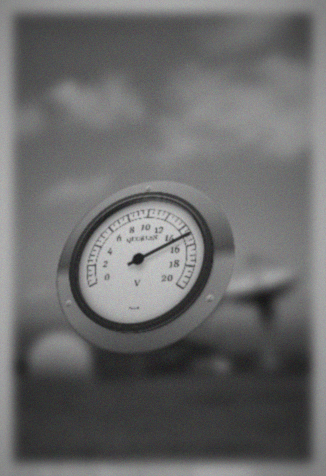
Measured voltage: 15V
